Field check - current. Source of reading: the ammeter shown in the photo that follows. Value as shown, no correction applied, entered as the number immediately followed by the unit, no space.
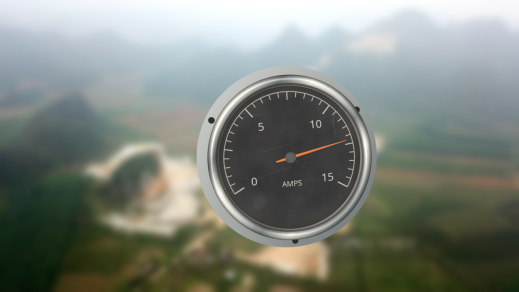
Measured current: 12.25A
